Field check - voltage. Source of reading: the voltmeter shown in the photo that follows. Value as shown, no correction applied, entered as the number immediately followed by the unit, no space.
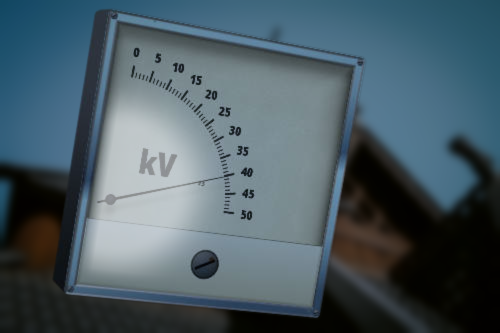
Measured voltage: 40kV
